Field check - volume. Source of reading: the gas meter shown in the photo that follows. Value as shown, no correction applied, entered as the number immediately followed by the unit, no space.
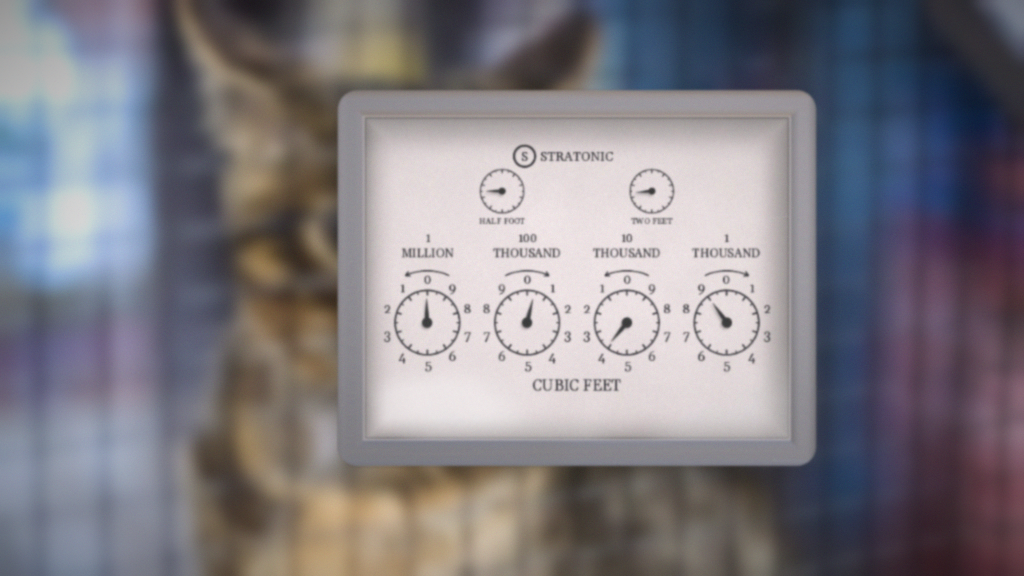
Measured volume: 3900ft³
